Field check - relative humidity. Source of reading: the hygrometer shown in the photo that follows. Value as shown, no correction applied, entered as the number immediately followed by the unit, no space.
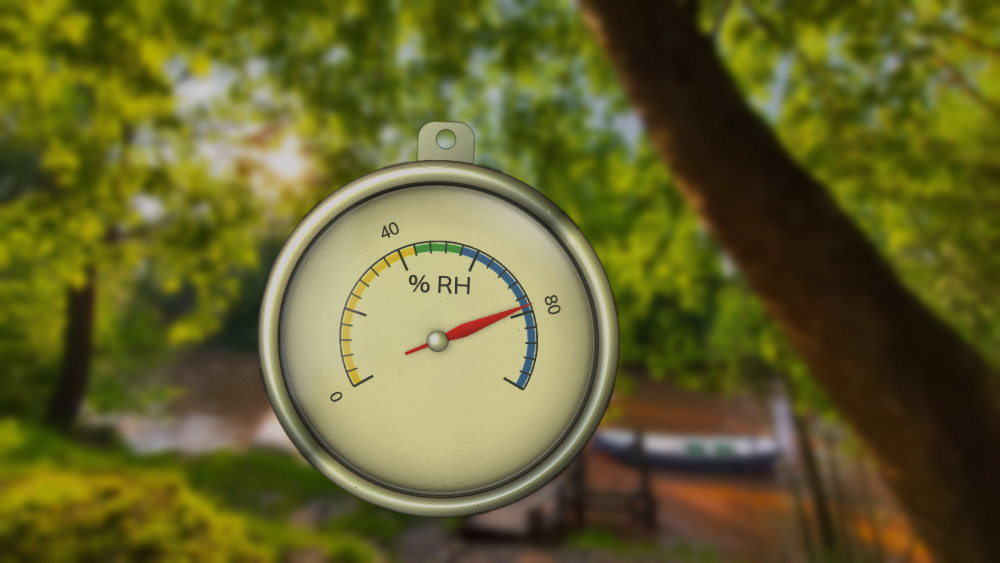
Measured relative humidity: 78%
